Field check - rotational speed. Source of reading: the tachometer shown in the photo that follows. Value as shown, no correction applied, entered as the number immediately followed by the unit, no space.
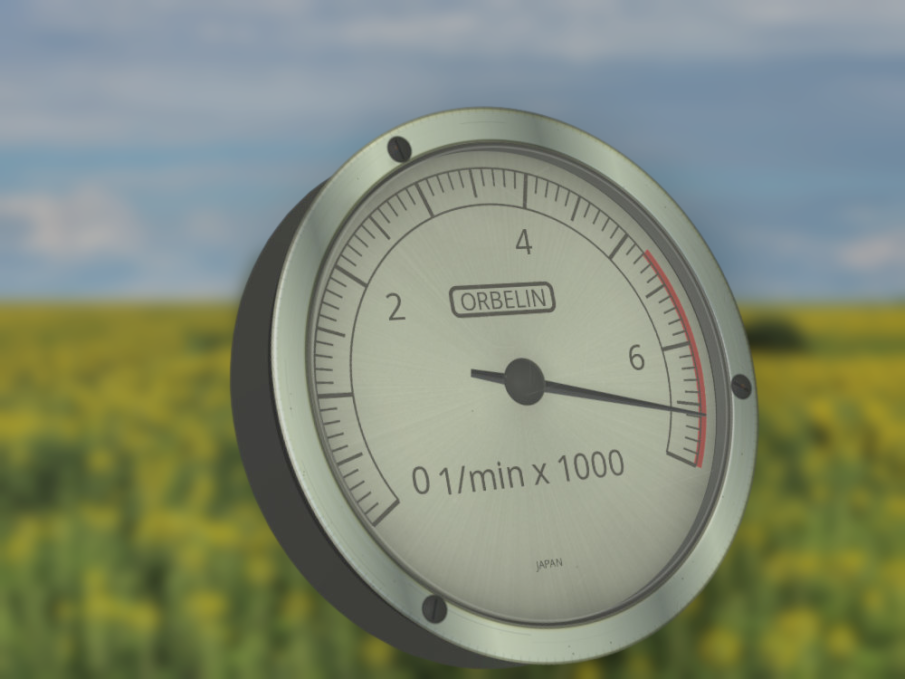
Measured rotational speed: 6600rpm
